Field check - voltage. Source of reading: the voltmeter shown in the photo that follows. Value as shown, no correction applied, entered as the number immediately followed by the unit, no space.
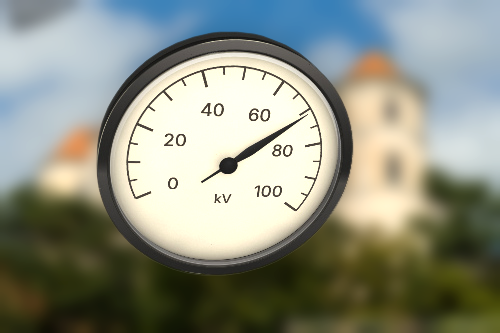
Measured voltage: 70kV
